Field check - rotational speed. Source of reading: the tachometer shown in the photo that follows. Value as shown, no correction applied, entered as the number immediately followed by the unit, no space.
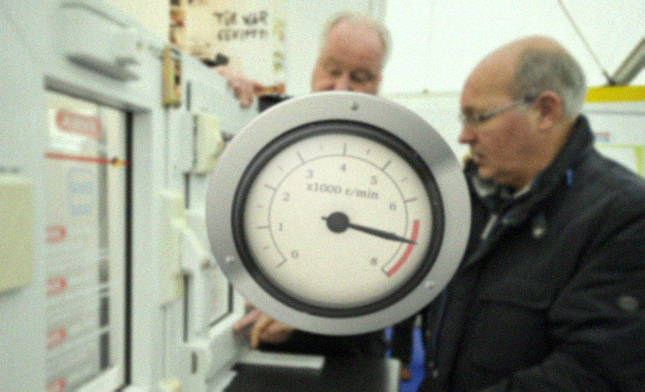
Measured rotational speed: 7000rpm
